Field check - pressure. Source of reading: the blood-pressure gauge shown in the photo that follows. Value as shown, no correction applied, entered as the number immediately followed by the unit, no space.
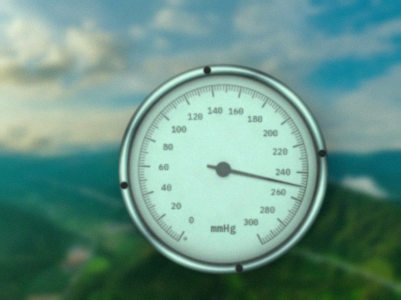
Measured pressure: 250mmHg
